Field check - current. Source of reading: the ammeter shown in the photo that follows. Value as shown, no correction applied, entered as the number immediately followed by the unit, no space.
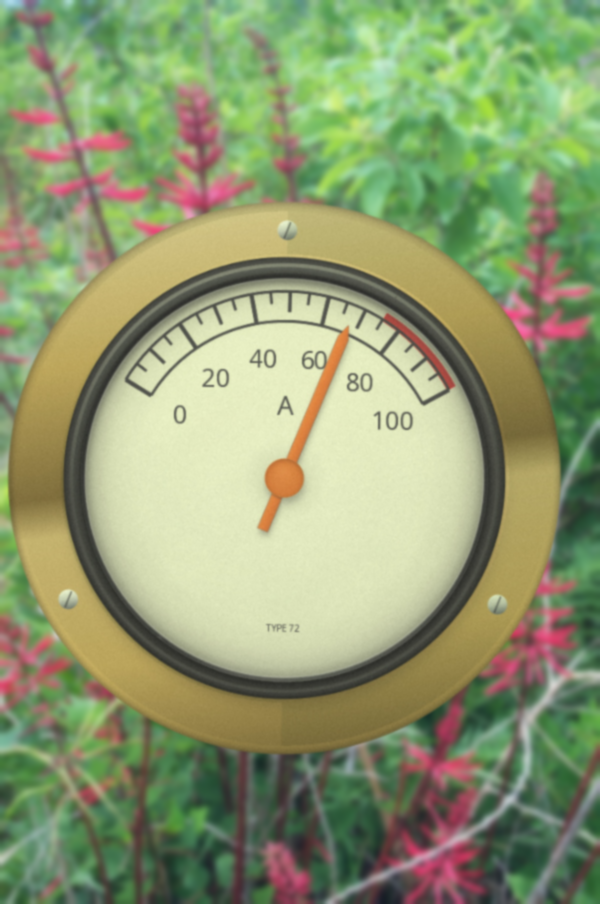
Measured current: 67.5A
